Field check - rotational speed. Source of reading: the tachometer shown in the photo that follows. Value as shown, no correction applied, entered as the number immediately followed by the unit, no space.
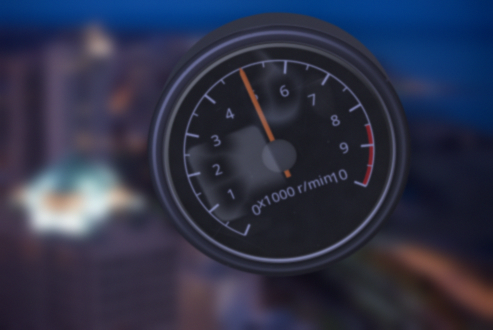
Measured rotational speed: 5000rpm
